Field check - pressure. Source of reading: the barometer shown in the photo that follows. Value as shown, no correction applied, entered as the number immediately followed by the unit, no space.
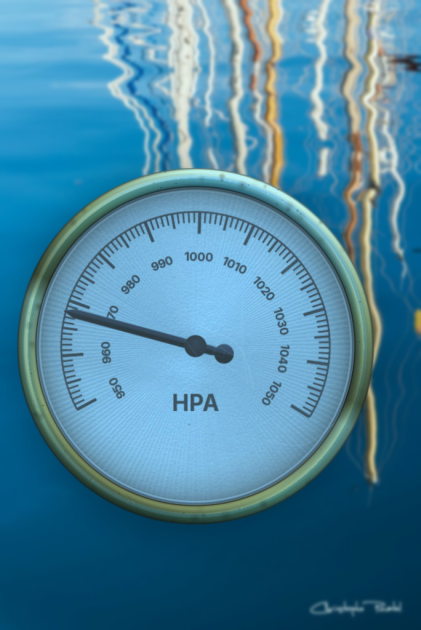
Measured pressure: 968hPa
